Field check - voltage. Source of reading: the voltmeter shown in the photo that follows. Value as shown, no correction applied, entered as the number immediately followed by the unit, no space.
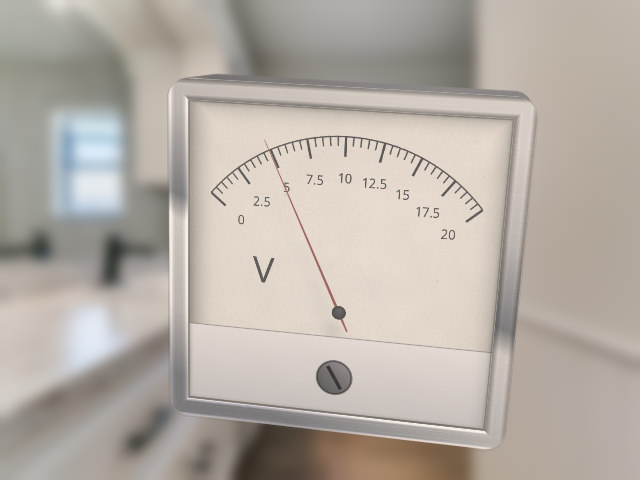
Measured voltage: 5V
